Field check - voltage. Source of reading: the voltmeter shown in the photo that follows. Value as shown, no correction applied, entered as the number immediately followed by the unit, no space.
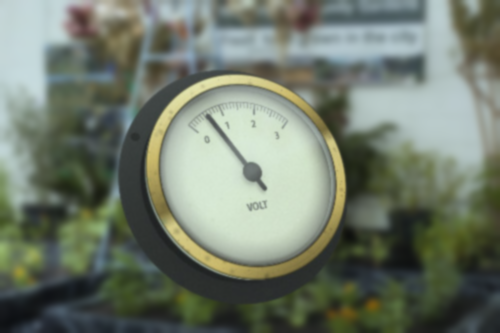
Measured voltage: 0.5V
